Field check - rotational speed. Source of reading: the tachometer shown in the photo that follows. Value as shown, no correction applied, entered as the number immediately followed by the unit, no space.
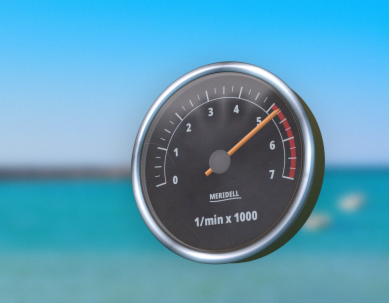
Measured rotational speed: 5250rpm
